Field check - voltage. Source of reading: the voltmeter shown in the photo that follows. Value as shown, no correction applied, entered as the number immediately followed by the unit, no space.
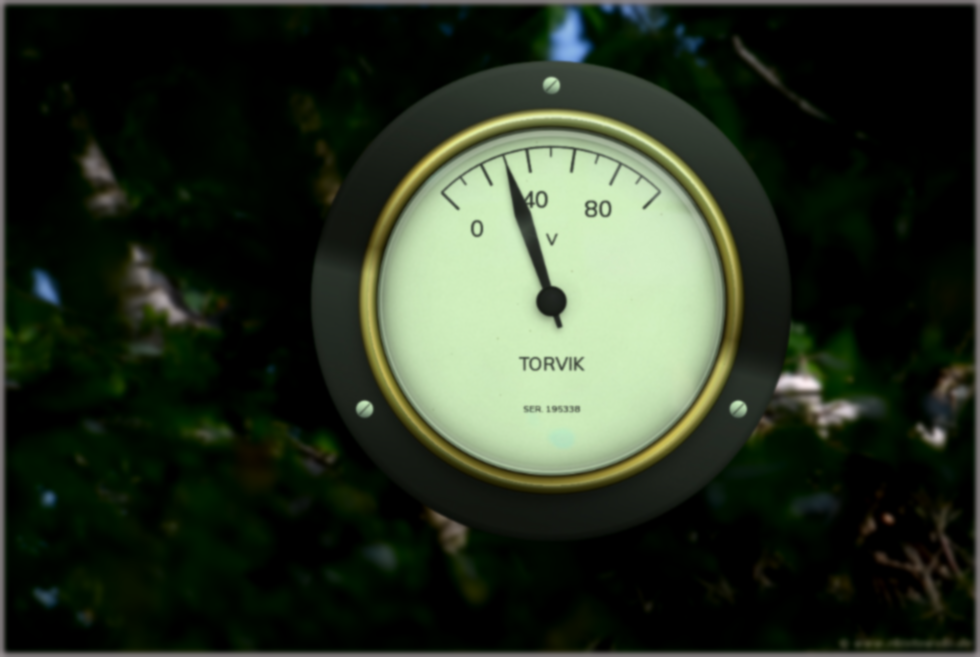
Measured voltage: 30V
